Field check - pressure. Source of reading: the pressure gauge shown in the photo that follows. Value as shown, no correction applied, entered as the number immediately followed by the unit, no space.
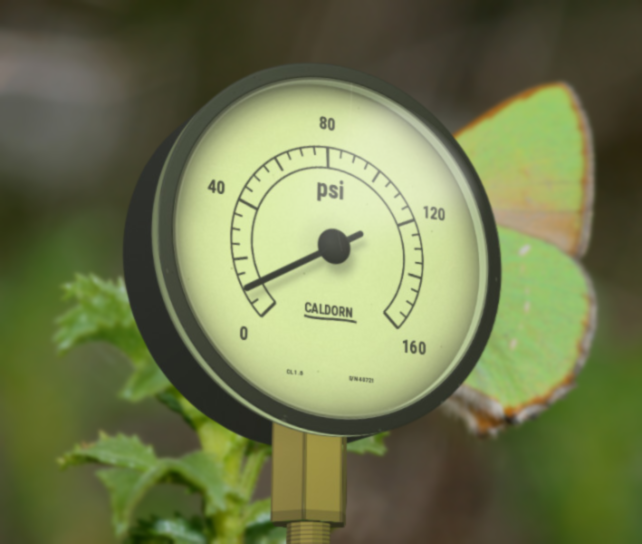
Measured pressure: 10psi
